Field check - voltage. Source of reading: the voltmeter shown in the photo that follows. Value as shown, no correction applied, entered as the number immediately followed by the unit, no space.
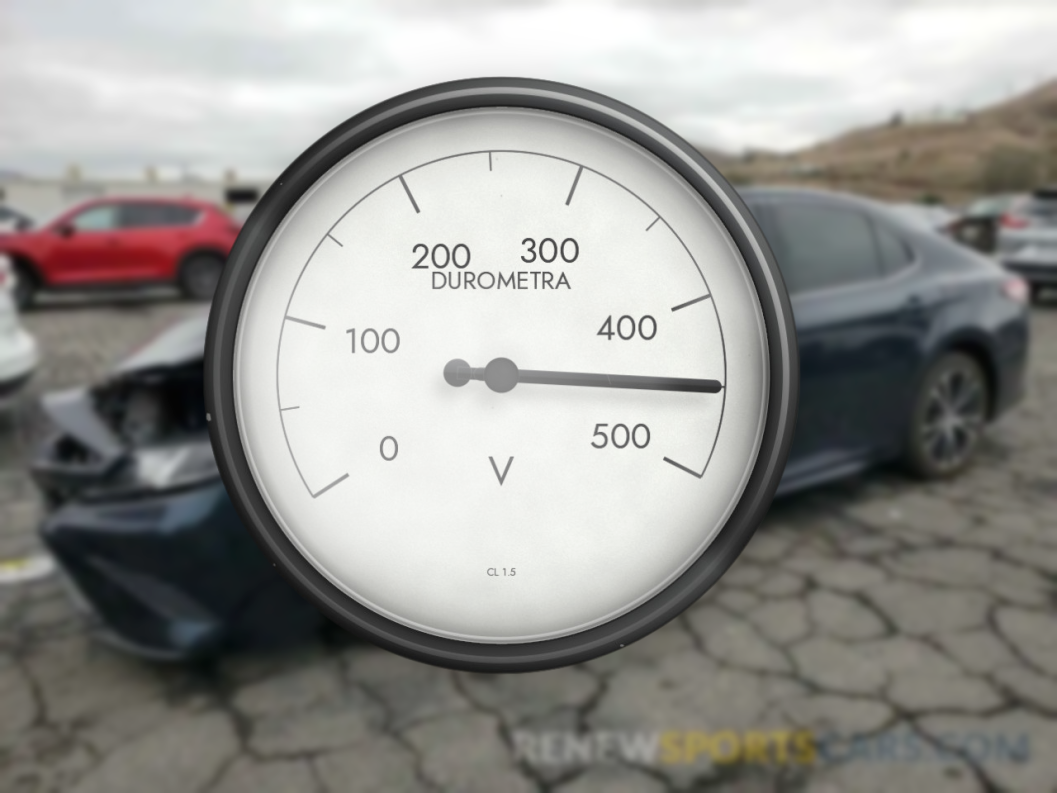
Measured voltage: 450V
